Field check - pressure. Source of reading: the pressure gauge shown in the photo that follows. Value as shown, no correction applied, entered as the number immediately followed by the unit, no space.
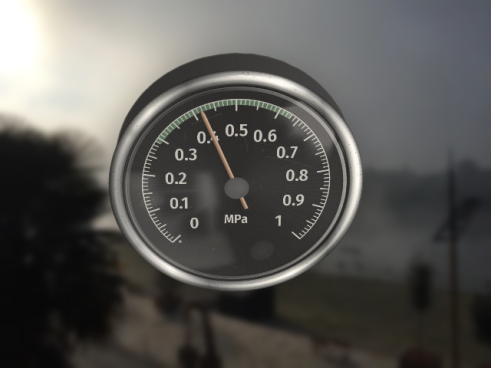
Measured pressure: 0.42MPa
